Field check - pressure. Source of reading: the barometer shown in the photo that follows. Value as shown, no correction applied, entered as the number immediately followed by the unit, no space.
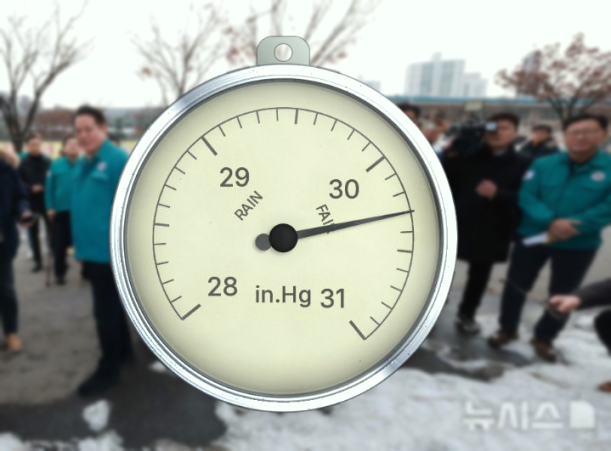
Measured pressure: 30.3inHg
